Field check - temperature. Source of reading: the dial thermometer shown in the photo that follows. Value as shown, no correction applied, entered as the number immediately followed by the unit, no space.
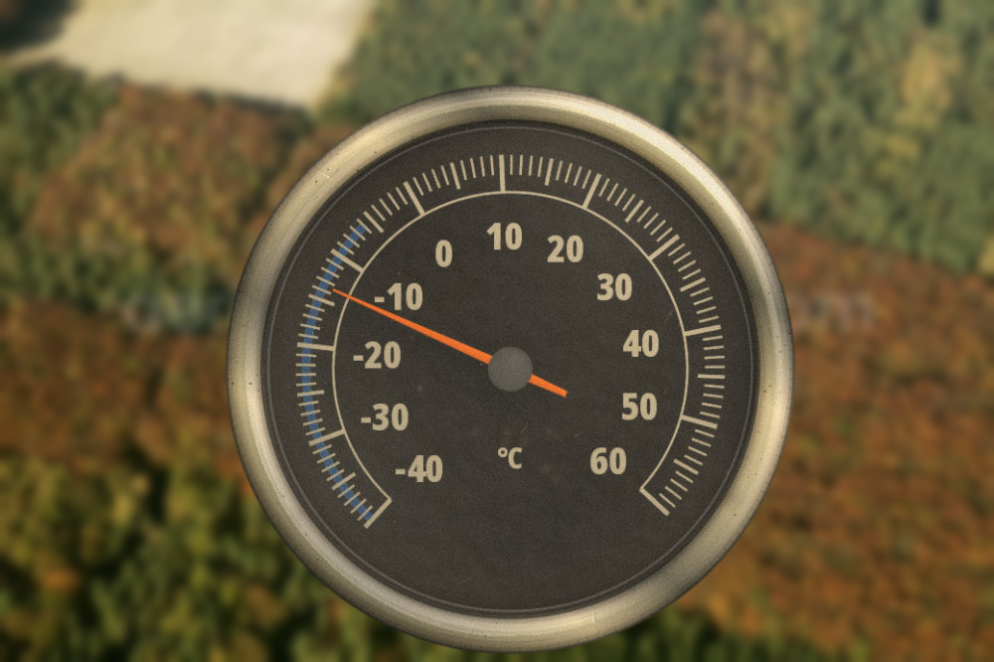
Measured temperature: -13.5°C
